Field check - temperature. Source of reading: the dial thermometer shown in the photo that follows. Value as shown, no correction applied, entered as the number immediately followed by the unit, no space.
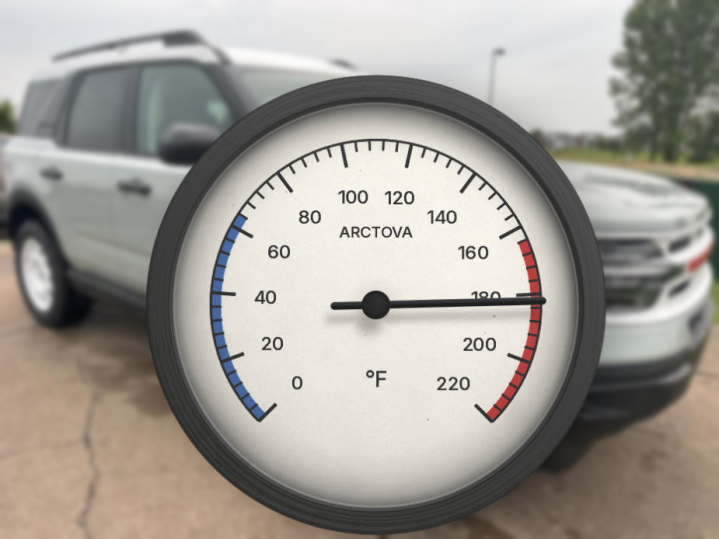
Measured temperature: 182°F
